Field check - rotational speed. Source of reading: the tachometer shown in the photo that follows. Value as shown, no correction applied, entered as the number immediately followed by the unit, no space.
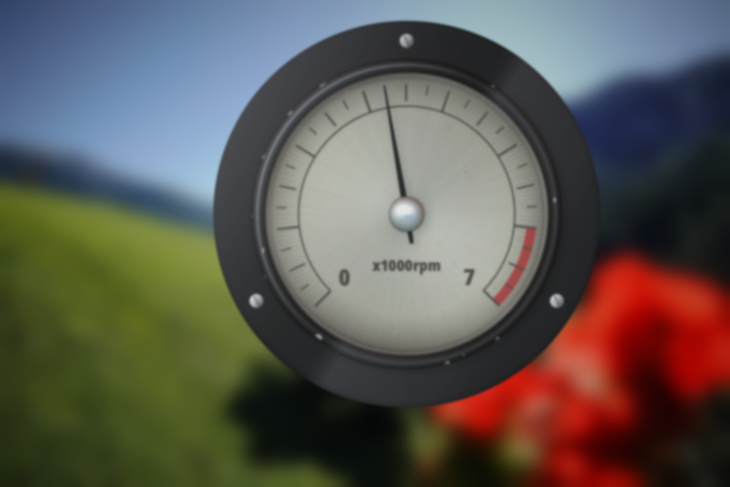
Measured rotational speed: 3250rpm
